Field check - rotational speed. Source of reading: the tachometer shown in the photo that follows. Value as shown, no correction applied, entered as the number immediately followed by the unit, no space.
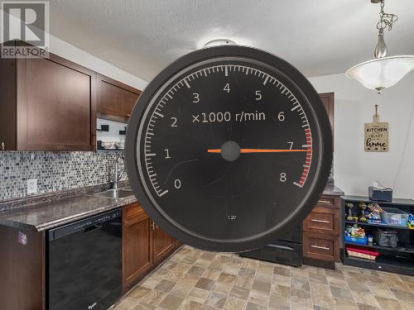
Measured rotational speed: 7100rpm
